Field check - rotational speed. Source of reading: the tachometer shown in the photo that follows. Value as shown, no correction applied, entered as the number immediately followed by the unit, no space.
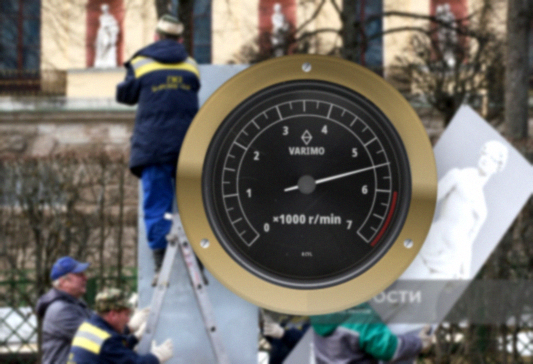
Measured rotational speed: 5500rpm
